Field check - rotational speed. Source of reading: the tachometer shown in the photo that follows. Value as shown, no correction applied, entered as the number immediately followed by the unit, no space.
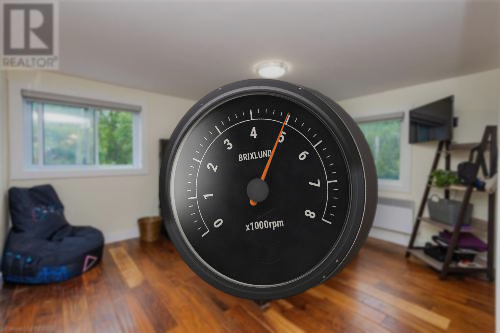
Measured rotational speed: 5000rpm
